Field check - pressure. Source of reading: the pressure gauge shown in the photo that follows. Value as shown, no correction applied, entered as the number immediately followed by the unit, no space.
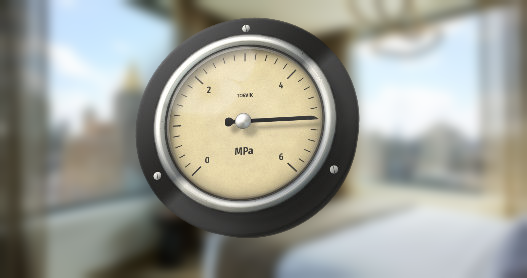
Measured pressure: 5MPa
